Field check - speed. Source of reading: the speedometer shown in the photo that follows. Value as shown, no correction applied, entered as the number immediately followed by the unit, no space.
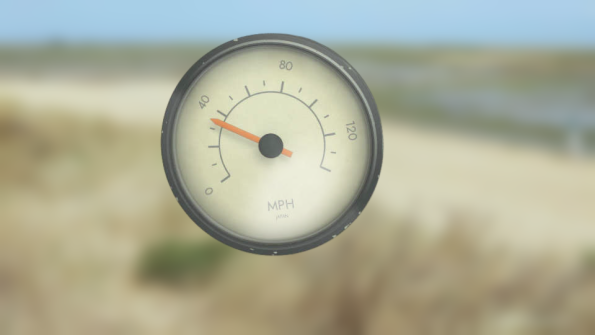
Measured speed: 35mph
